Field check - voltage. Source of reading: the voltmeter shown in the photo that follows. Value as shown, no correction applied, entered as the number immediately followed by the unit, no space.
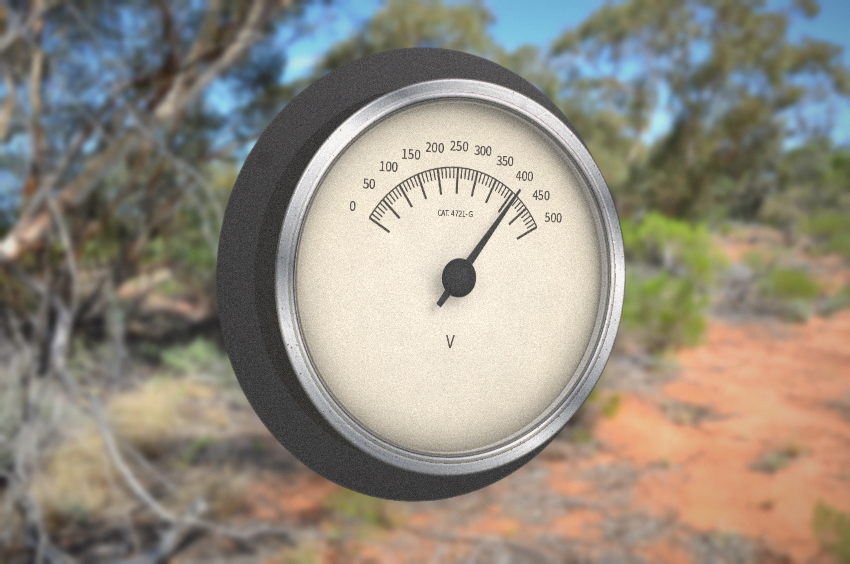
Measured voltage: 400V
